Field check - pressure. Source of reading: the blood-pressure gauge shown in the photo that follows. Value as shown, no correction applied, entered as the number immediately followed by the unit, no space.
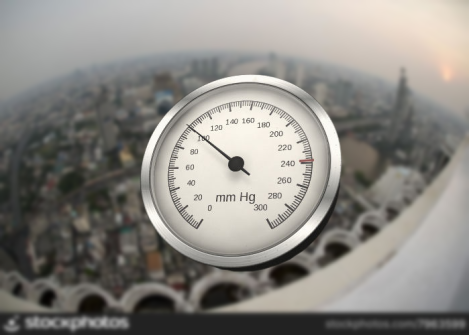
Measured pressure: 100mmHg
